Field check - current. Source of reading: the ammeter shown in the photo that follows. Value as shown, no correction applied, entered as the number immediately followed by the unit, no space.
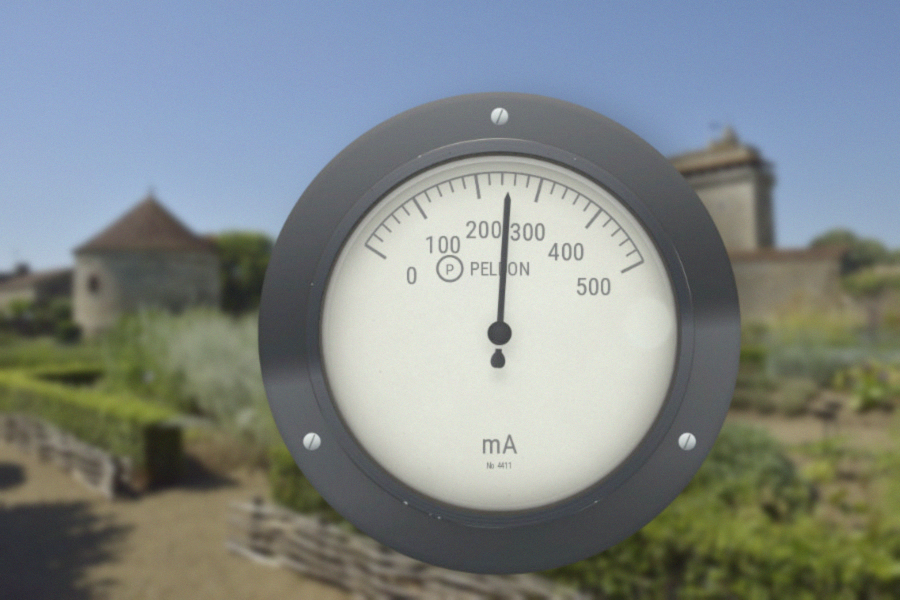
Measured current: 250mA
